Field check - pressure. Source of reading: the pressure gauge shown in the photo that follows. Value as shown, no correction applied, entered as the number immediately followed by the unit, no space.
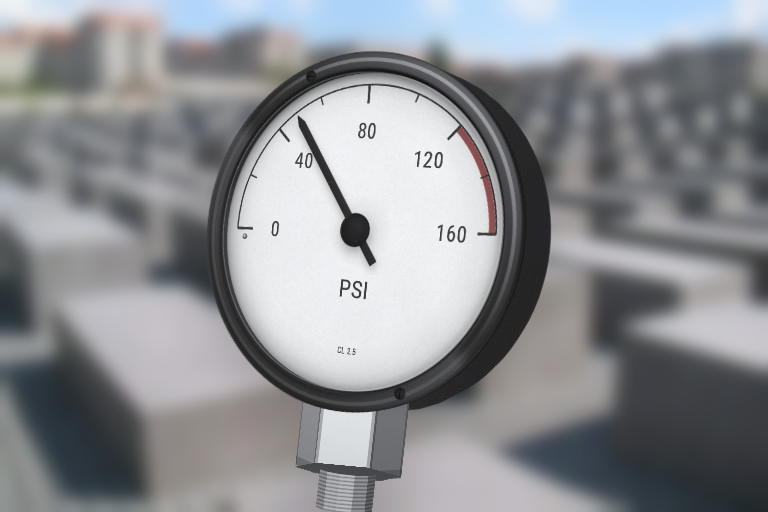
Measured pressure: 50psi
